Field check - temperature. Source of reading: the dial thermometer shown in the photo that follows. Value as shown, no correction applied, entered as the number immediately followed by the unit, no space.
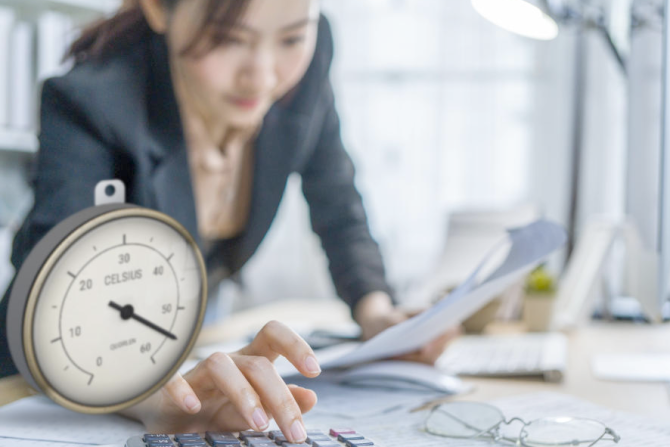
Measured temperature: 55°C
